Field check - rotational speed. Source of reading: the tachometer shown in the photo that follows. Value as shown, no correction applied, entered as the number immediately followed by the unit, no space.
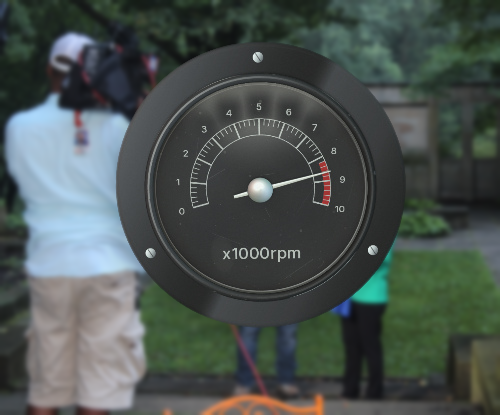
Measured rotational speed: 8600rpm
